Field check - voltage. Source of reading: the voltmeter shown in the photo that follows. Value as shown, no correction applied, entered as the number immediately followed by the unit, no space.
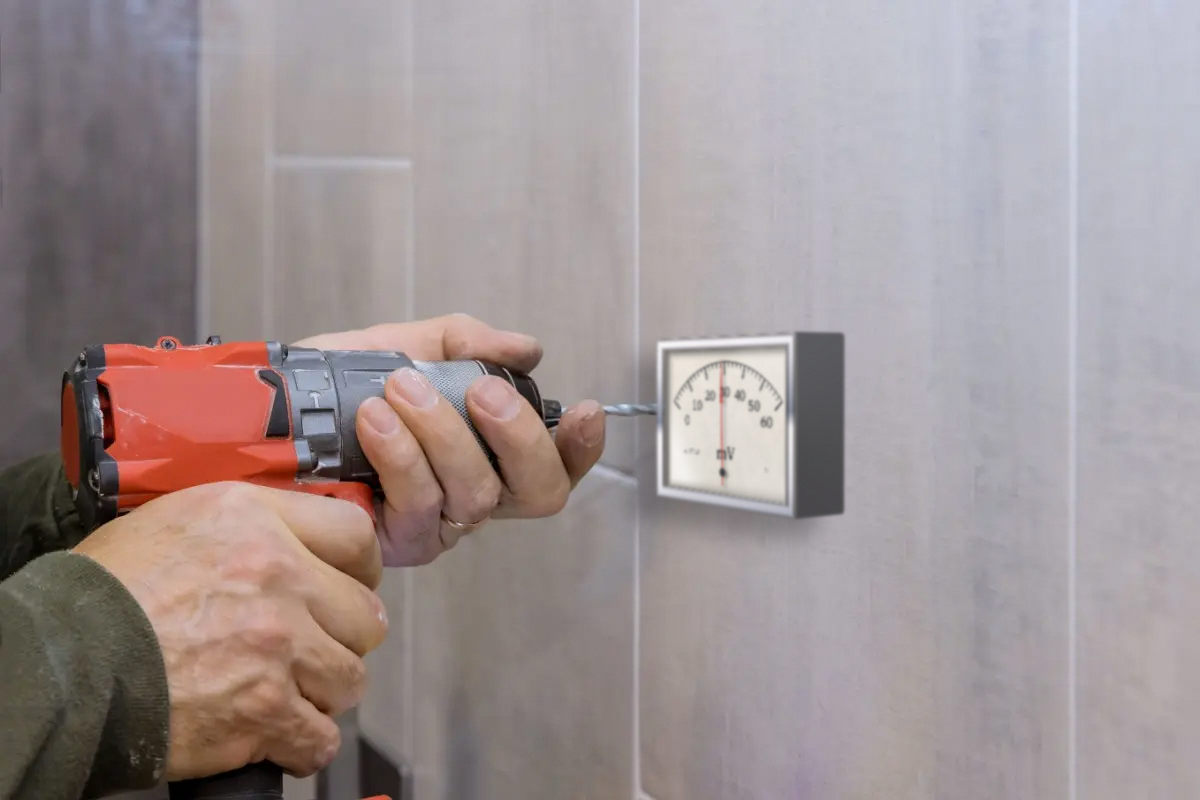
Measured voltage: 30mV
